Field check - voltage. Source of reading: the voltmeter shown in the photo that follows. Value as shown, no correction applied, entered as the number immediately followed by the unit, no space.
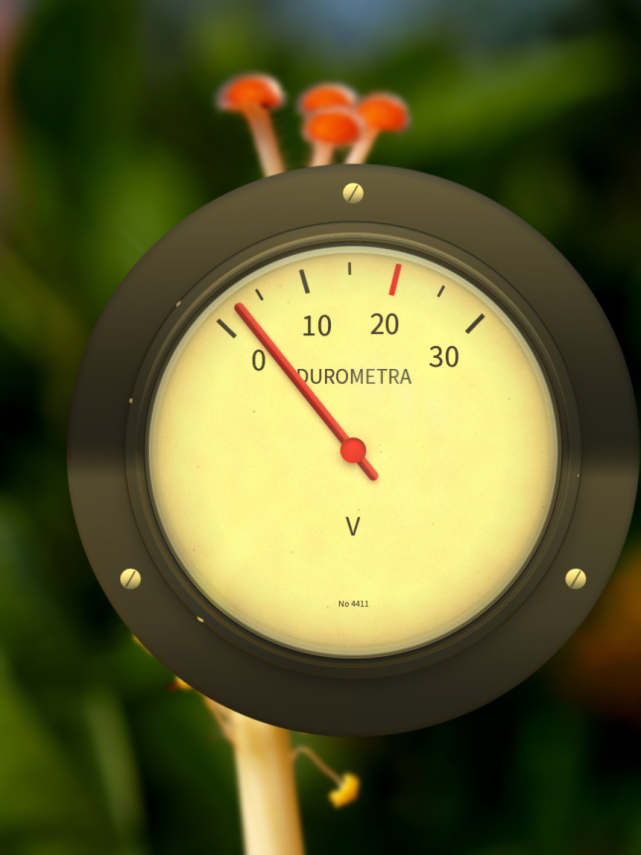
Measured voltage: 2.5V
